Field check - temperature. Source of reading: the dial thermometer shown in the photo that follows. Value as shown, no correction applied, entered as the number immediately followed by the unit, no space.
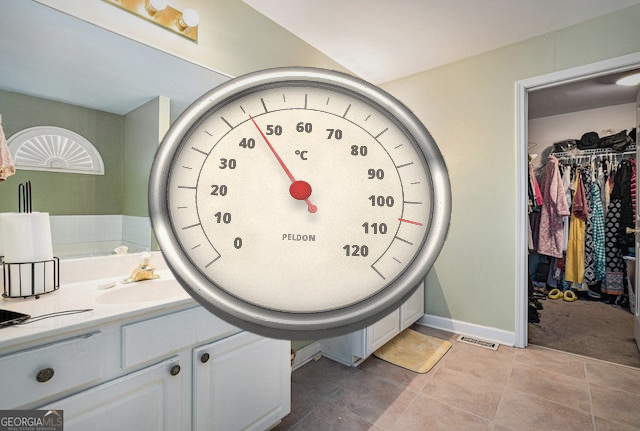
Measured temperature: 45°C
